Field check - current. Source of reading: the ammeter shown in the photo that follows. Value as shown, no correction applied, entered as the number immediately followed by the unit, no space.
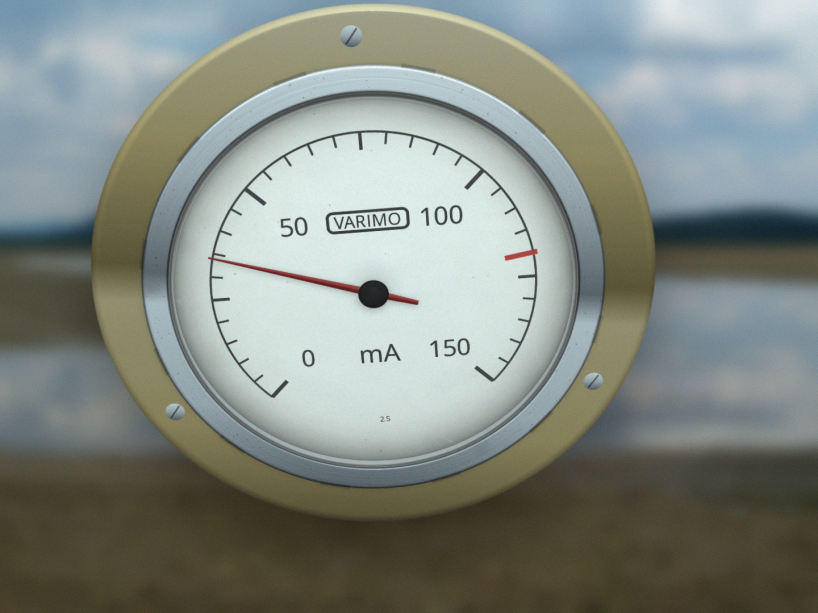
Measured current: 35mA
